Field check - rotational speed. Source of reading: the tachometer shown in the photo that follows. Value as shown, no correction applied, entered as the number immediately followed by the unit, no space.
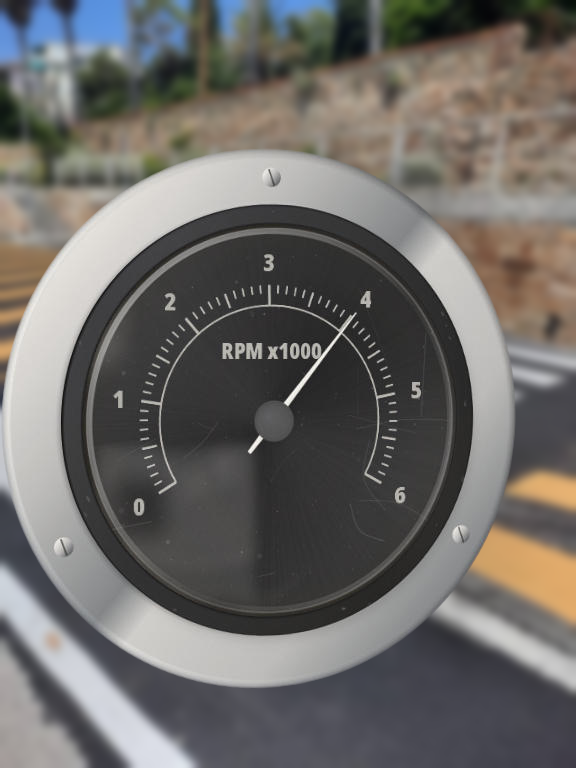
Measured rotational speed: 4000rpm
